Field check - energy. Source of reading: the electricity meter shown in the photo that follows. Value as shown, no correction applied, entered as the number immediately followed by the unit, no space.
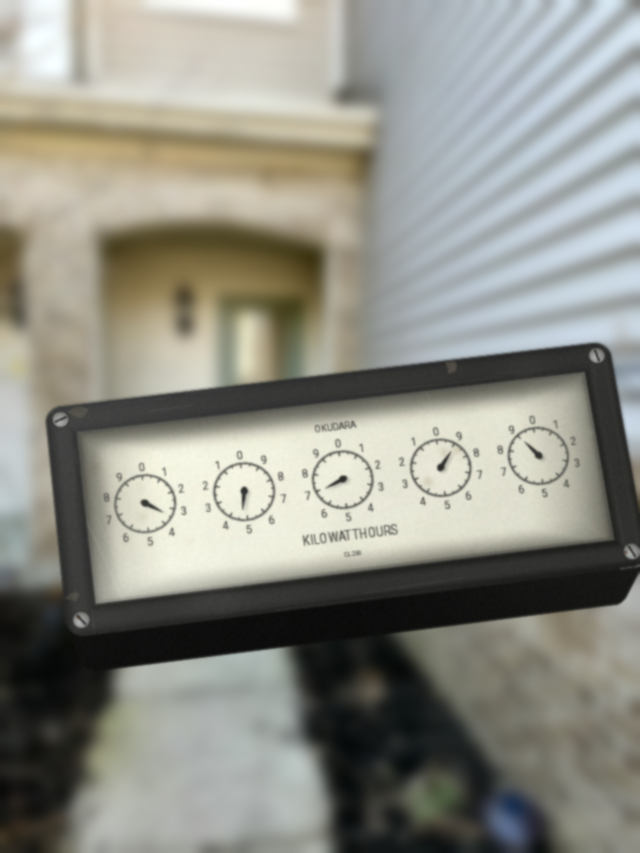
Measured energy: 34689kWh
